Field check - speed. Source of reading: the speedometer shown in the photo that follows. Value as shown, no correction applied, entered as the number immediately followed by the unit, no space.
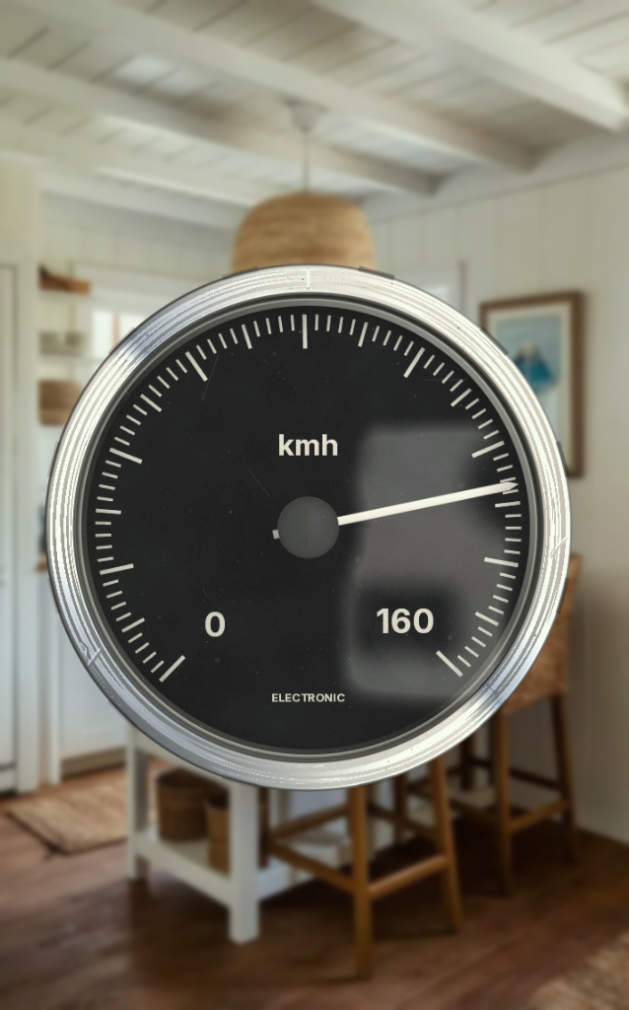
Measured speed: 127km/h
